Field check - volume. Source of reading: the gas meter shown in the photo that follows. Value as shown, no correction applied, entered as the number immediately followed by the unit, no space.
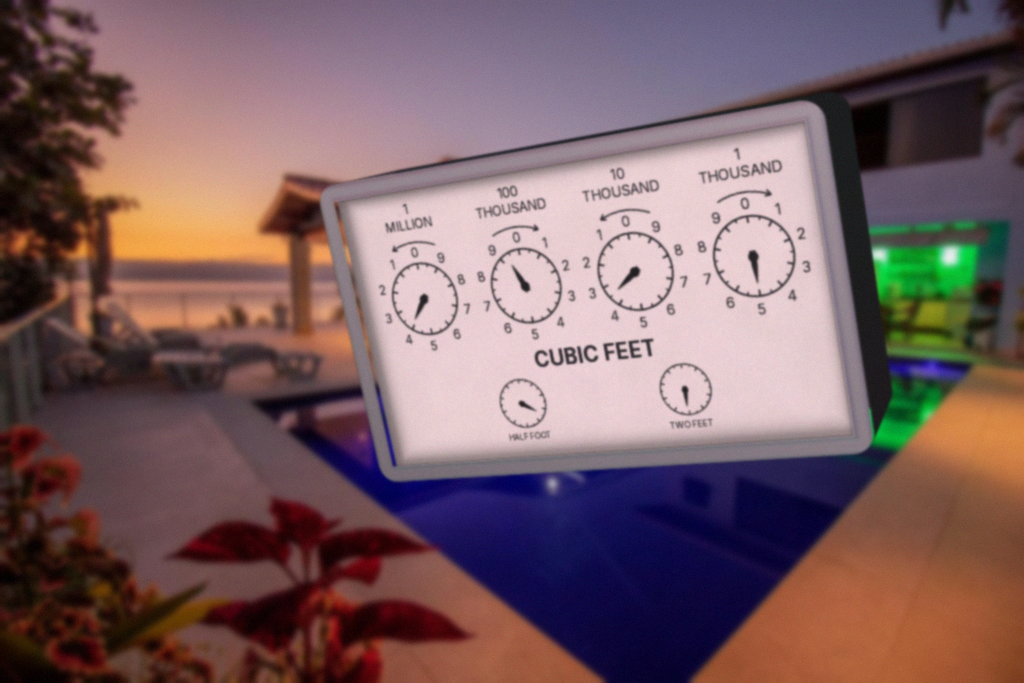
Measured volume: 393500ft³
